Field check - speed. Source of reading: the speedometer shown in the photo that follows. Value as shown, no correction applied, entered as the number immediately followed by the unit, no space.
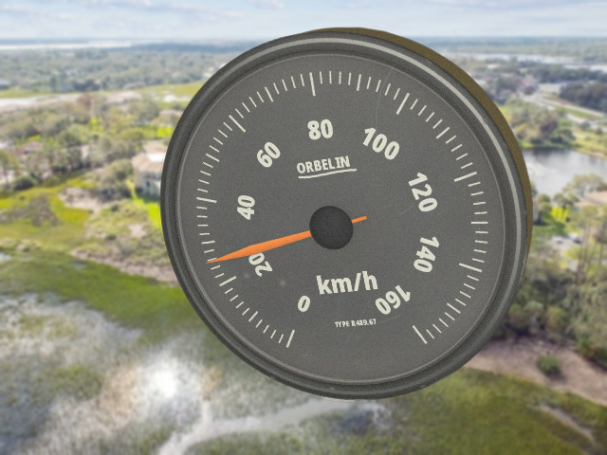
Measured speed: 26km/h
